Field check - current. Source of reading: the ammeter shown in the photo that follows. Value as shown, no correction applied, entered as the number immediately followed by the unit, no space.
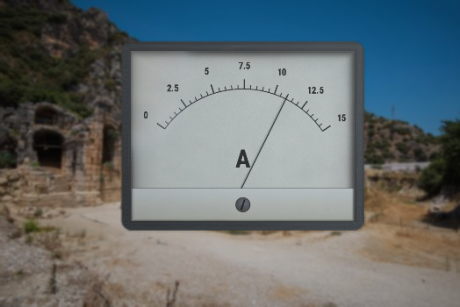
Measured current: 11A
